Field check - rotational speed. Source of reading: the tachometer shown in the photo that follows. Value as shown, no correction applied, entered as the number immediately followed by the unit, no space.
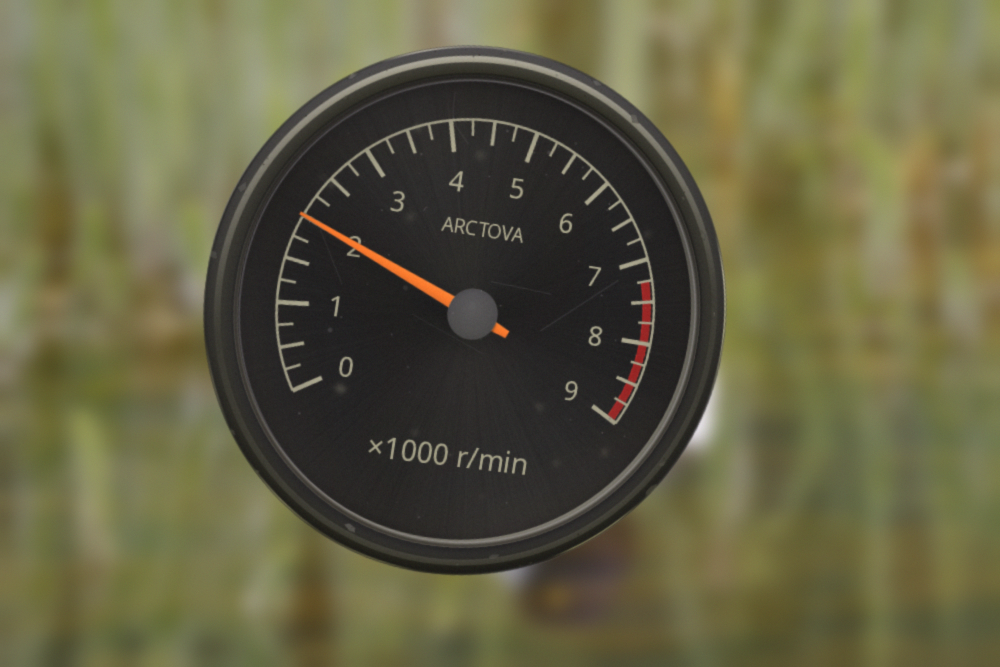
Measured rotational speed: 2000rpm
